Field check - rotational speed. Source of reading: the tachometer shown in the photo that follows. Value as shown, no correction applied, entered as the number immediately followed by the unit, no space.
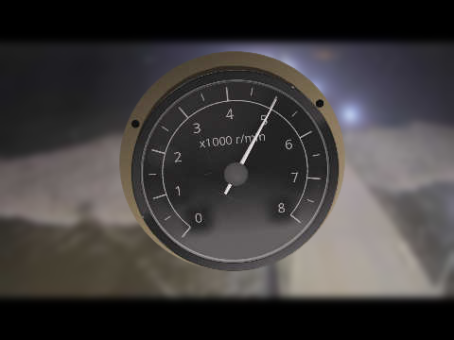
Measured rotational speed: 5000rpm
